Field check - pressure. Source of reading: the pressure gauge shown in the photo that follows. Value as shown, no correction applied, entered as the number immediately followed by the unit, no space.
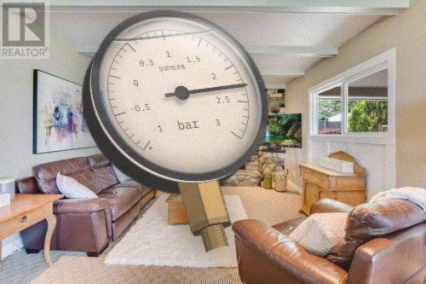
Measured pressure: 2.3bar
